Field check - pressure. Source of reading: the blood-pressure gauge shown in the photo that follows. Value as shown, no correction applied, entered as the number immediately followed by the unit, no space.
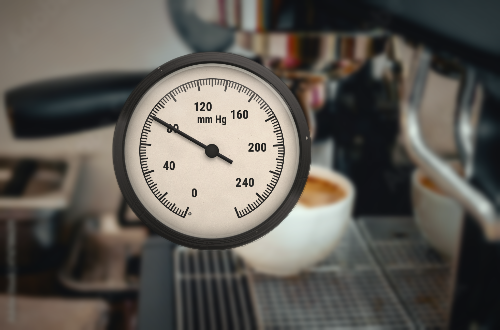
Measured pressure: 80mmHg
